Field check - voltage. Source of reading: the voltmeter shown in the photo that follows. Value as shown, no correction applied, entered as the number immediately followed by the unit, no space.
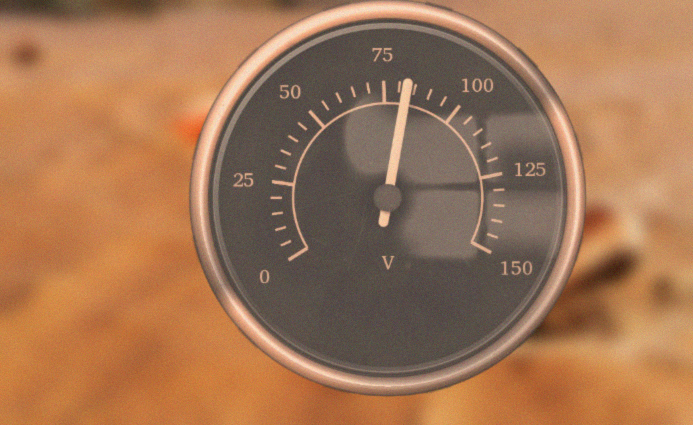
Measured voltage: 82.5V
